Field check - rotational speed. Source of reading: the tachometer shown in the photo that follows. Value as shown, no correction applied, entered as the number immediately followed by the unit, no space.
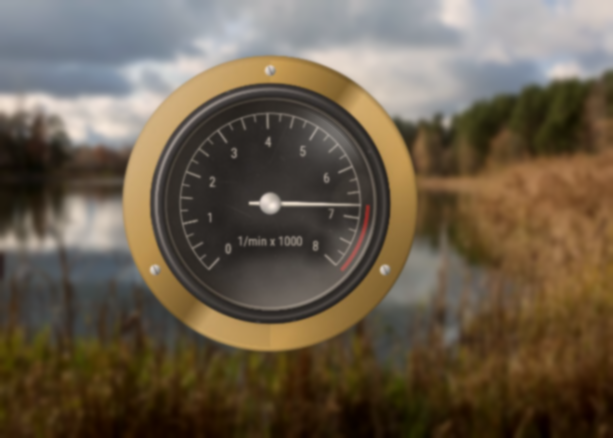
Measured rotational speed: 6750rpm
